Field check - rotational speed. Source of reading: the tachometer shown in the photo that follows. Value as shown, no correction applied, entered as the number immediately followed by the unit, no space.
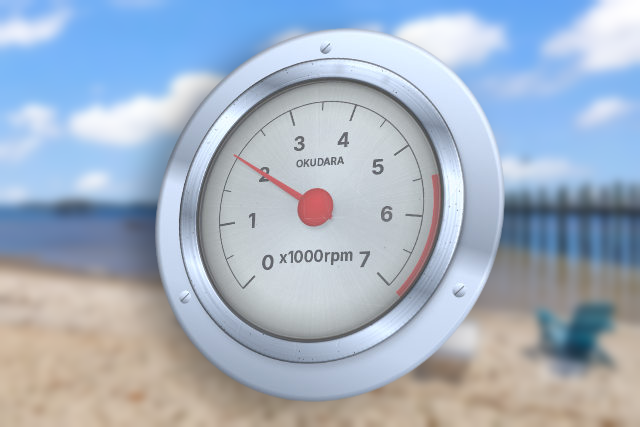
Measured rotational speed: 2000rpm
